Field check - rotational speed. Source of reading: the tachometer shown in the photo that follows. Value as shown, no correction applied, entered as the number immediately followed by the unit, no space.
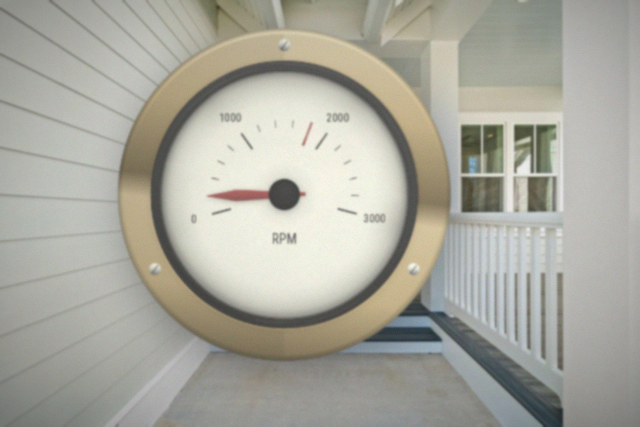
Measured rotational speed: 200rpm
